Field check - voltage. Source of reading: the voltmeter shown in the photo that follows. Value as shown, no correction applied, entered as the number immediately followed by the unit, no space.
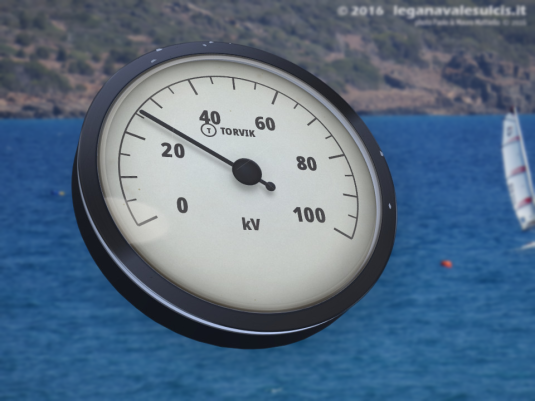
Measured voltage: 25kV
